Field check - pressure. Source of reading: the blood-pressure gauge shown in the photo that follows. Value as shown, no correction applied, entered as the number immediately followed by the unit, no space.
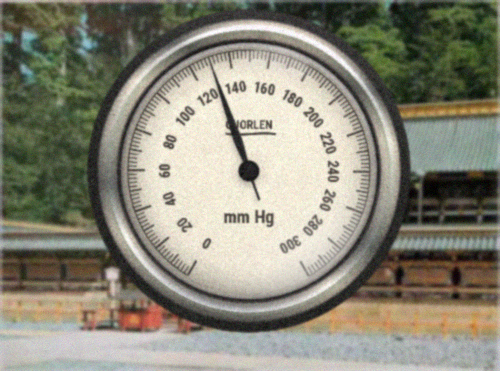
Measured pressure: 130mmHg
